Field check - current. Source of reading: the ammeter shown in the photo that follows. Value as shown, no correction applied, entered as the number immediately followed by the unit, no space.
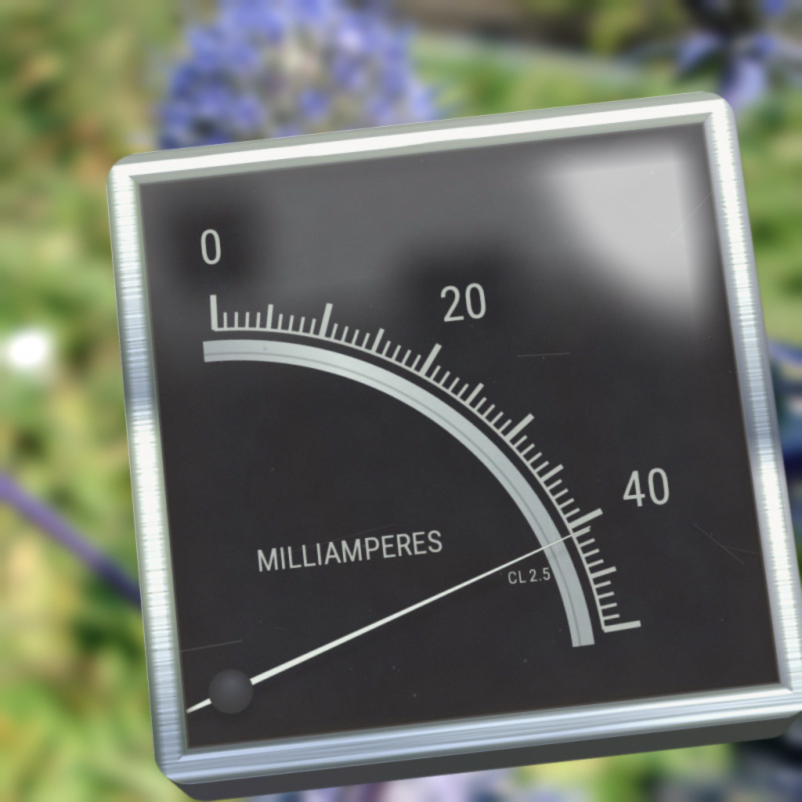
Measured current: 41mA
